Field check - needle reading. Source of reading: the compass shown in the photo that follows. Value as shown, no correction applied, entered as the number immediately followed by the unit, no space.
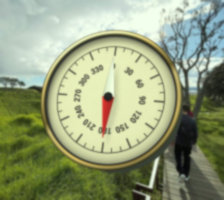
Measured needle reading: 180°
